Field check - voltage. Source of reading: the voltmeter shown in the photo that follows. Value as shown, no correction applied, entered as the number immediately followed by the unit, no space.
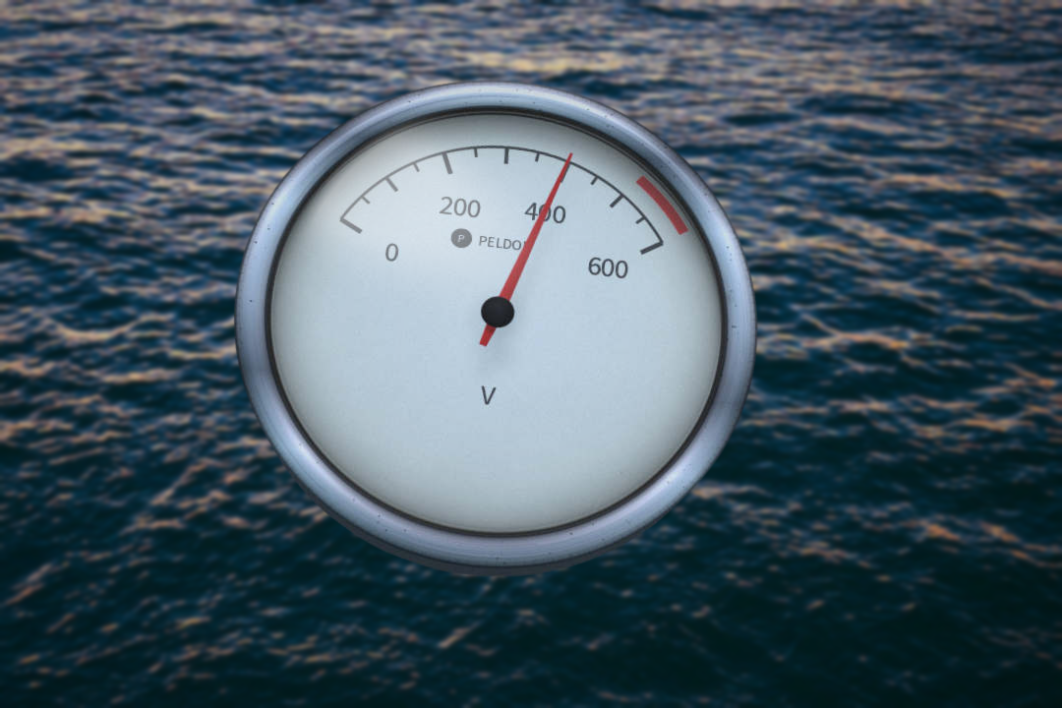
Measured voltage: 400V
